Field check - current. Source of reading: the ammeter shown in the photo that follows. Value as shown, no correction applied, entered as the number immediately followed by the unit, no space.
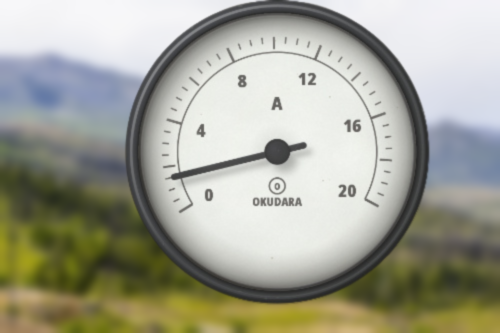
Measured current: 1.5A
